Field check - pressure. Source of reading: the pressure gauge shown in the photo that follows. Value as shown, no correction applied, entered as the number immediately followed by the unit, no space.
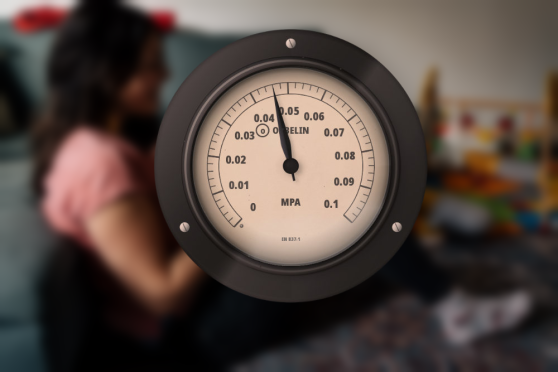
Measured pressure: 0.046MPa
